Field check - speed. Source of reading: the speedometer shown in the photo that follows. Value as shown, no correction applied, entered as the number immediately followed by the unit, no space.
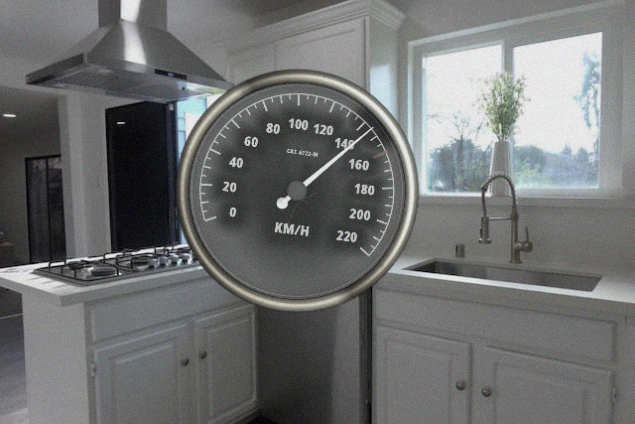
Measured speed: 145km/h
